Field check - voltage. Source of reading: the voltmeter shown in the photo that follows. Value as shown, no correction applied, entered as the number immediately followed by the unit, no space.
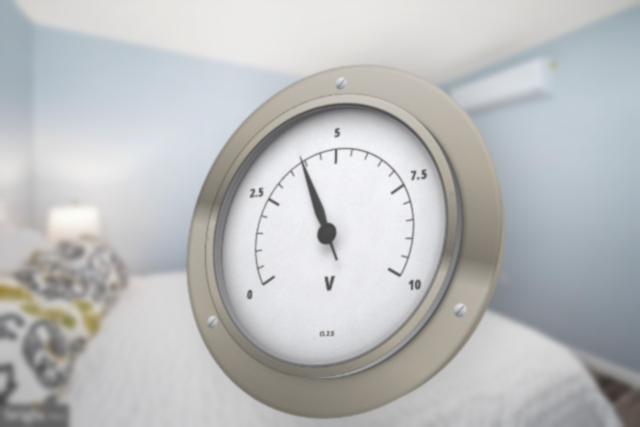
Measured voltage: 4V
